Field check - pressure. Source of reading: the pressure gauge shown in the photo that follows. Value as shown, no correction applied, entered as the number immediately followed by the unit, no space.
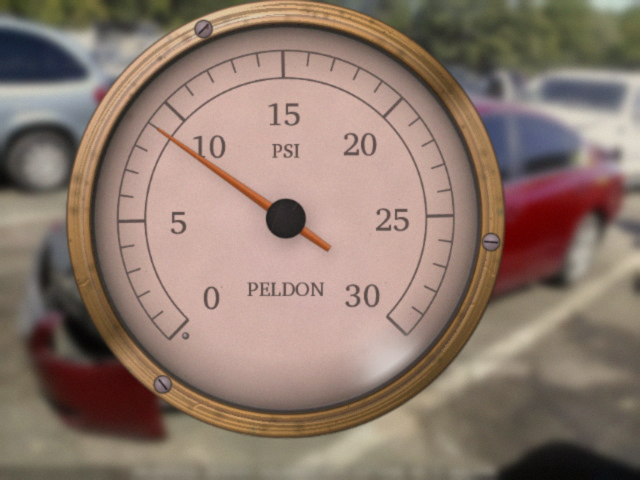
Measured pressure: 9psi
